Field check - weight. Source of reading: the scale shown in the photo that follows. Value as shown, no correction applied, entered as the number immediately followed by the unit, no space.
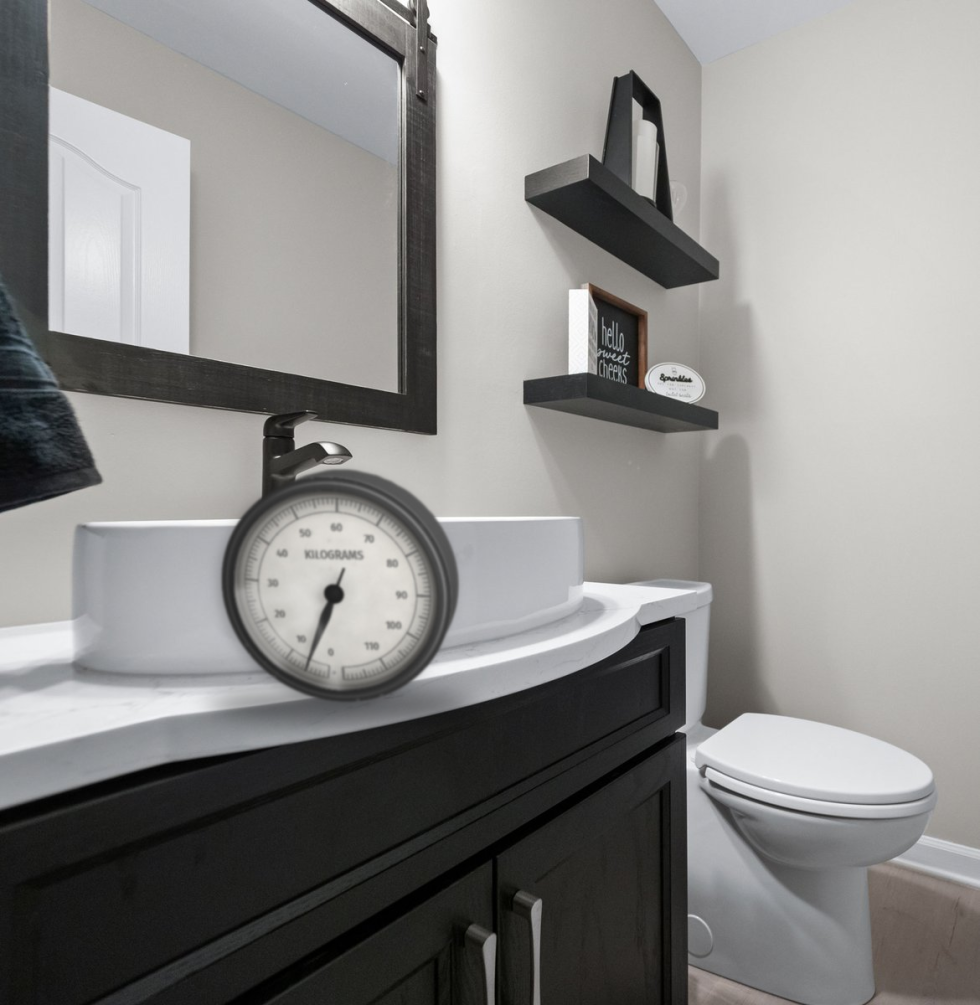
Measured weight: 5kg
